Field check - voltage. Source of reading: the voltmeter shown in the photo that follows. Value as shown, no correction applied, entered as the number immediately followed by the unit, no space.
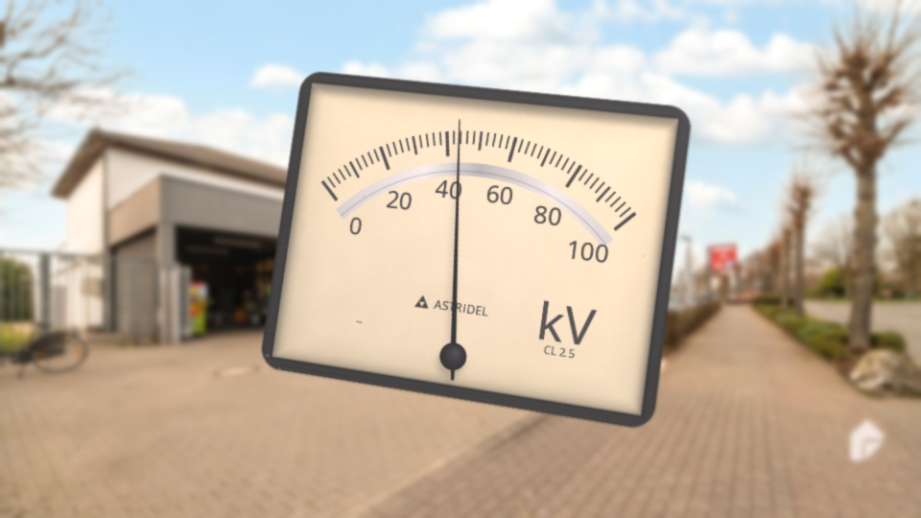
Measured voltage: 44kV
